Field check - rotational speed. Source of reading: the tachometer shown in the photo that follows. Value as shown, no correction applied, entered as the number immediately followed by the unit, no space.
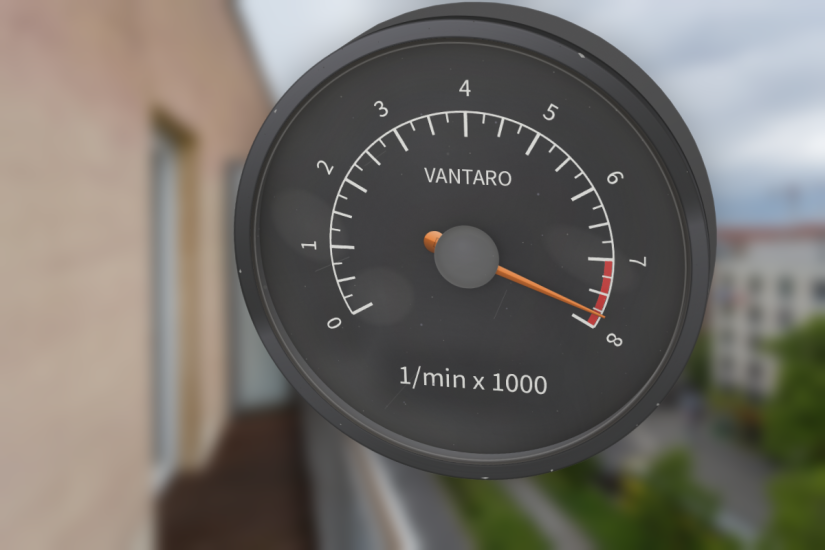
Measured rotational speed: 7750rpm
